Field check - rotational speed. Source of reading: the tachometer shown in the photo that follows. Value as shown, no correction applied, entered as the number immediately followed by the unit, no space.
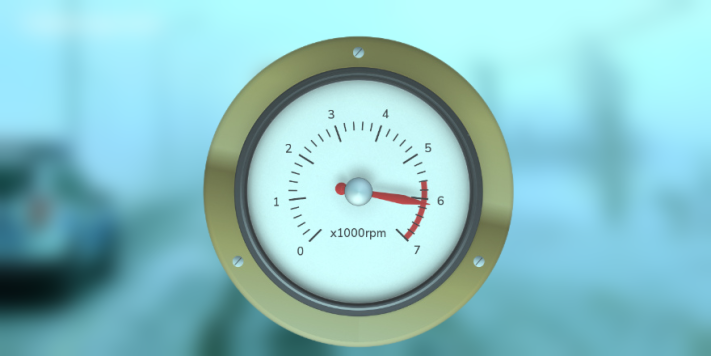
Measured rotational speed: 6100rpm
